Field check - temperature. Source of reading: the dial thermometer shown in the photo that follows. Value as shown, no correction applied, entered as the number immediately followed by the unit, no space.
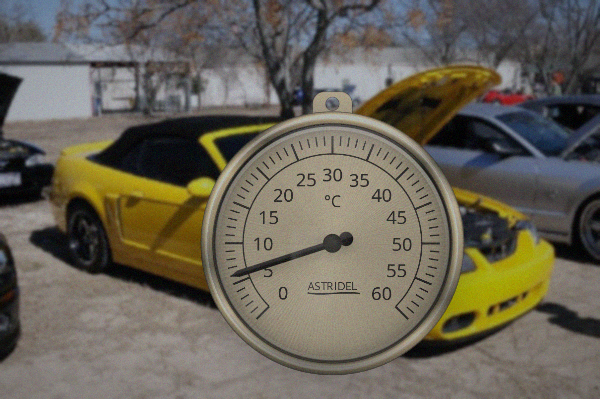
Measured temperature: 6°C
